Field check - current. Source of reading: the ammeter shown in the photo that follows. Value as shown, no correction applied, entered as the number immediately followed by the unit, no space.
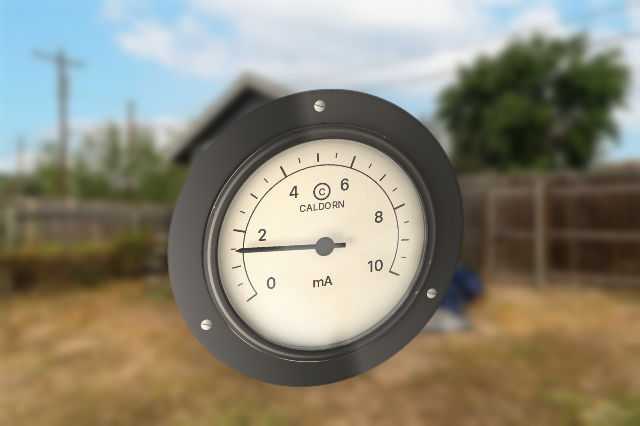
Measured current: 1.5mA
